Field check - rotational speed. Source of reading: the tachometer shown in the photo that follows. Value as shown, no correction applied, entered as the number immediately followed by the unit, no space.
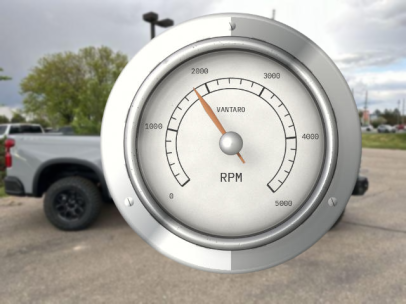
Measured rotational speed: 1800rpm
